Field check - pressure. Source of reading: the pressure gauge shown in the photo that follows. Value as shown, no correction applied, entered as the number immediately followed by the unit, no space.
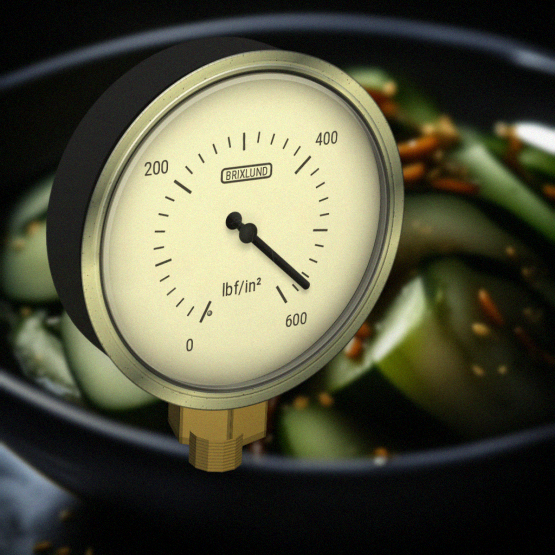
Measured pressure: 570psi
